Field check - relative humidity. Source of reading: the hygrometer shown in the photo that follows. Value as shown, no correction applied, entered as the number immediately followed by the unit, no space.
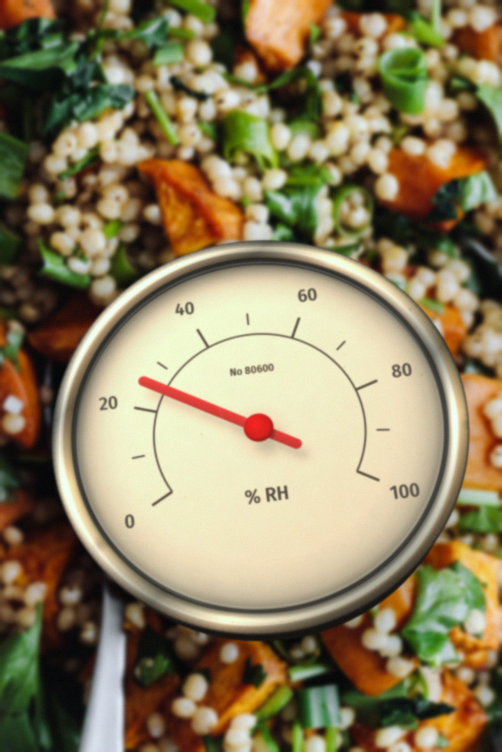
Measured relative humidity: 25%
